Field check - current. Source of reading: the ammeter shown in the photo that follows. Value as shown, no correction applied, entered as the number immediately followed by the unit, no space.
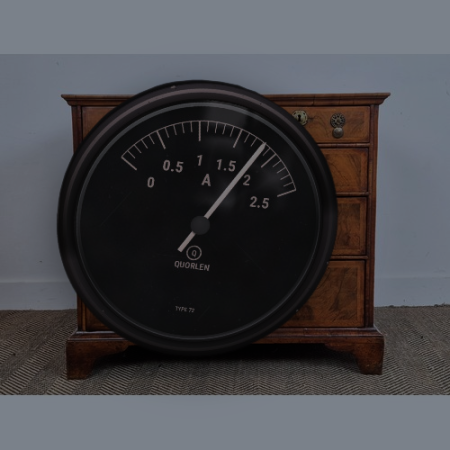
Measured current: 1.8A
